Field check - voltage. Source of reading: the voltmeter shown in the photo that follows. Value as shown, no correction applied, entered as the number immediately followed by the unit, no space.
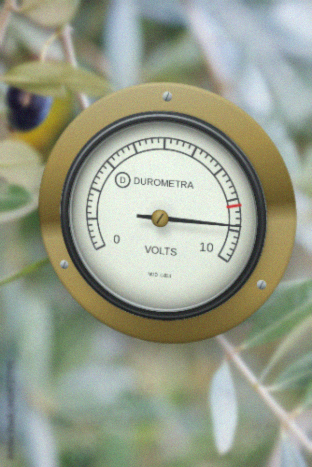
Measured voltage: 8.8V
